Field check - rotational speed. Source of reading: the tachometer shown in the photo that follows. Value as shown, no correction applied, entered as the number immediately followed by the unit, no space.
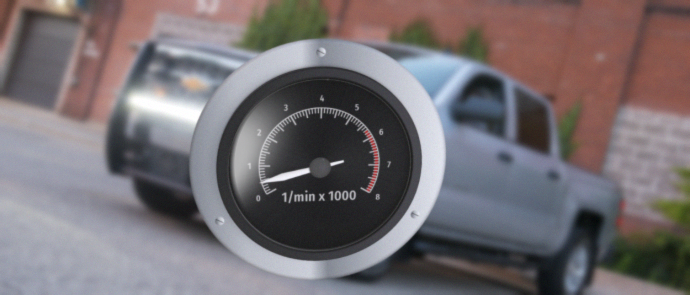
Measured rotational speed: 500rpm
